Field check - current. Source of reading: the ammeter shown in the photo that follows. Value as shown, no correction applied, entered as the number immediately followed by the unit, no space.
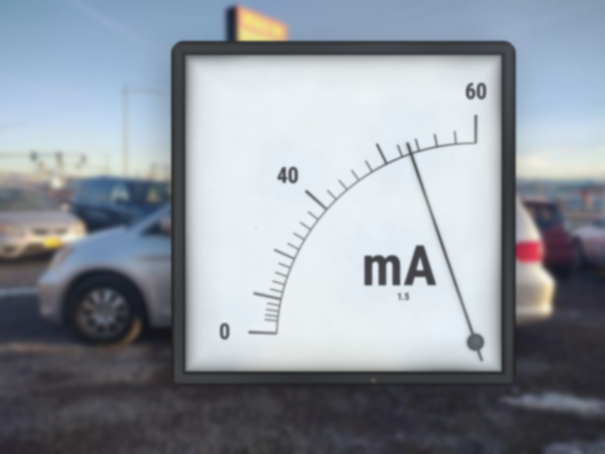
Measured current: 53mA
